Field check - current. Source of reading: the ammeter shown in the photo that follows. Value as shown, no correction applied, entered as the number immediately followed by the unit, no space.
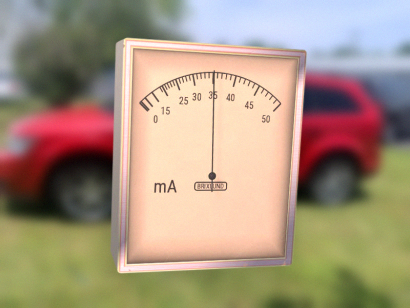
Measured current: 35mA
